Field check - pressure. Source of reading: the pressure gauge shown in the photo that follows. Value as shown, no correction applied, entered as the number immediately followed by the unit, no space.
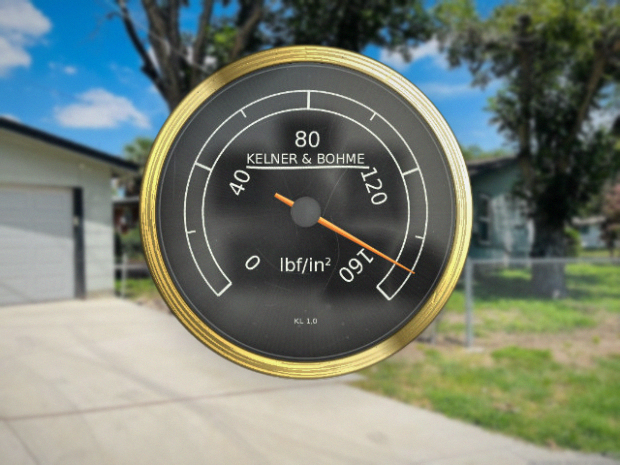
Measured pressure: 150psi
